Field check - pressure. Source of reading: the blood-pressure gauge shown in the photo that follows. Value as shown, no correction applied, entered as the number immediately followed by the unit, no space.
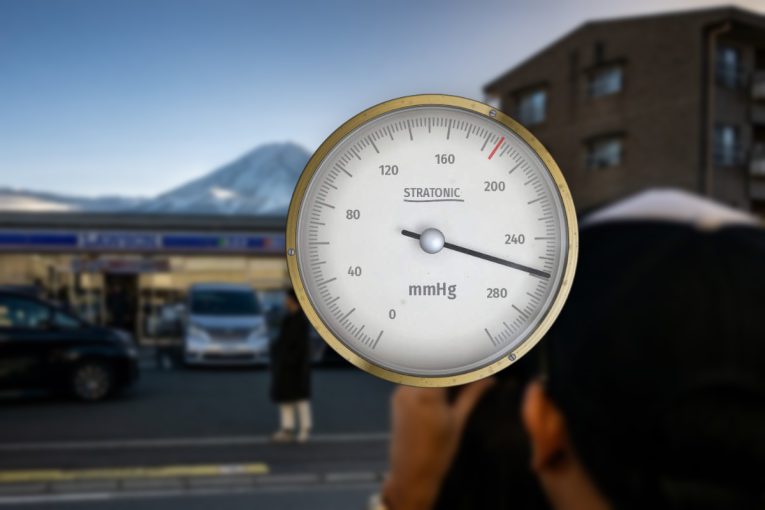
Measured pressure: 258mmHg
